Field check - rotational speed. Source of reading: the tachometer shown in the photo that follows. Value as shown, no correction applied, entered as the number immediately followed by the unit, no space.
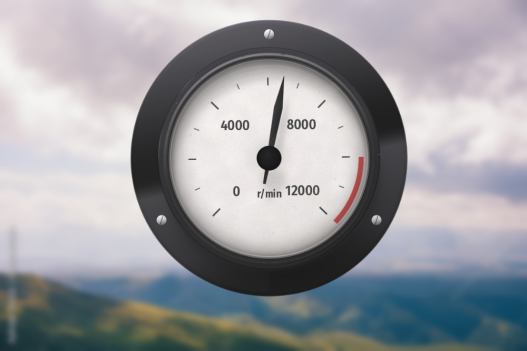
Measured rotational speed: 6500rpm
